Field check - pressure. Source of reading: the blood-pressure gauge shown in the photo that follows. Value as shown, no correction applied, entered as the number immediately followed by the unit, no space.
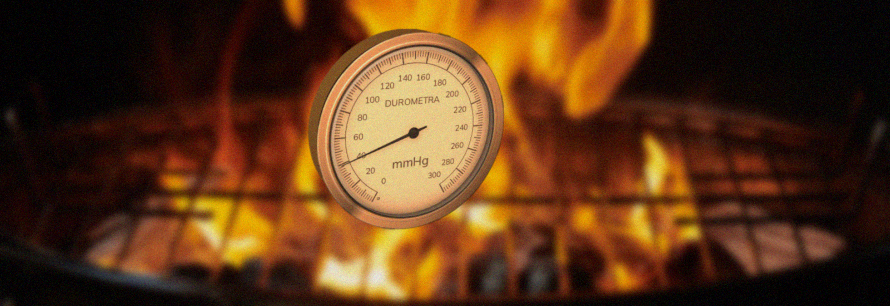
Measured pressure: 40mmHg
